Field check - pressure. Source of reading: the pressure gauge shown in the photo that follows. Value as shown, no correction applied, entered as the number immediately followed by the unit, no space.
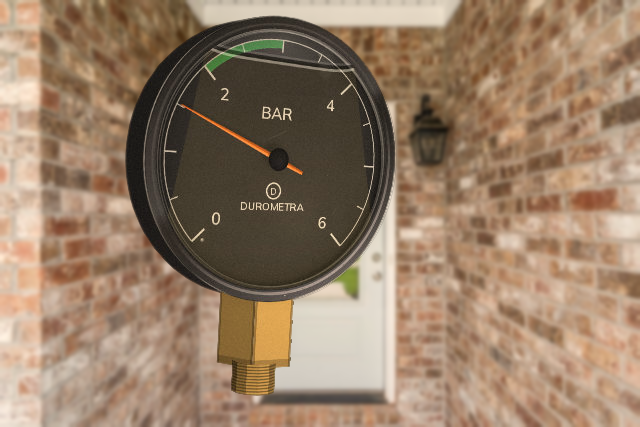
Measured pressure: 1.5bar
